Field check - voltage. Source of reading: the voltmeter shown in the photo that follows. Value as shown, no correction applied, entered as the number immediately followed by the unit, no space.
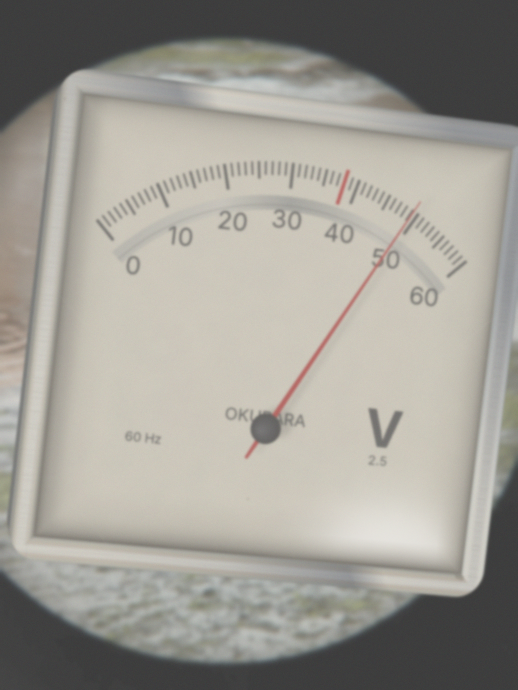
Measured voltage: 49V
